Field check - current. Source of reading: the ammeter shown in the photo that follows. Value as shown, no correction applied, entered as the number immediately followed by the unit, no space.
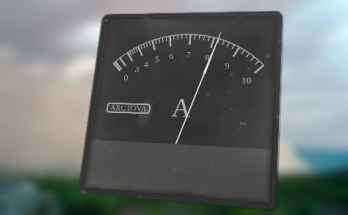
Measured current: 8.2A
